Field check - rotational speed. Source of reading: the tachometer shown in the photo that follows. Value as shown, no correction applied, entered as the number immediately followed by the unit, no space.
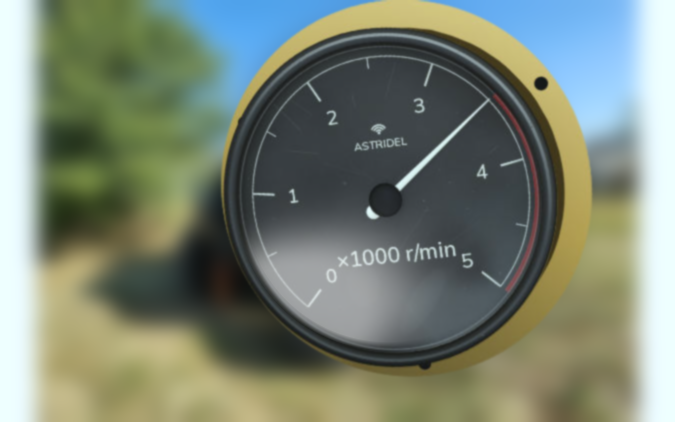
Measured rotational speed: 3500rpm
